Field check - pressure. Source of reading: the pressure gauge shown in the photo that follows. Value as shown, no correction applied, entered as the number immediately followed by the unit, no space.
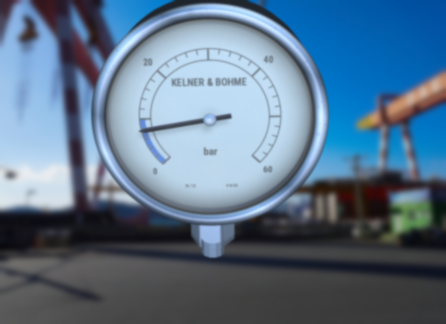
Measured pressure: 8bar
